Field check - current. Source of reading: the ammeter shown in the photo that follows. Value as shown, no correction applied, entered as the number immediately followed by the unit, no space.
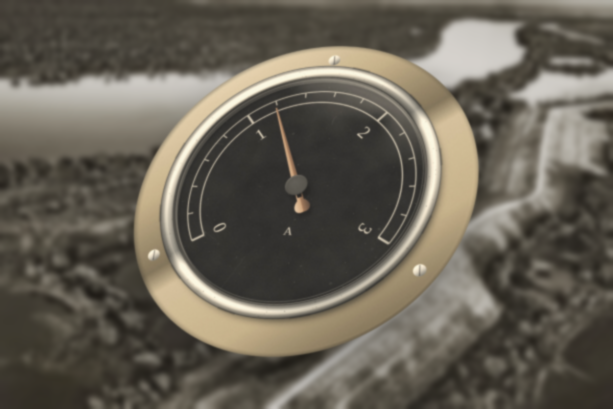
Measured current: 1.2A
